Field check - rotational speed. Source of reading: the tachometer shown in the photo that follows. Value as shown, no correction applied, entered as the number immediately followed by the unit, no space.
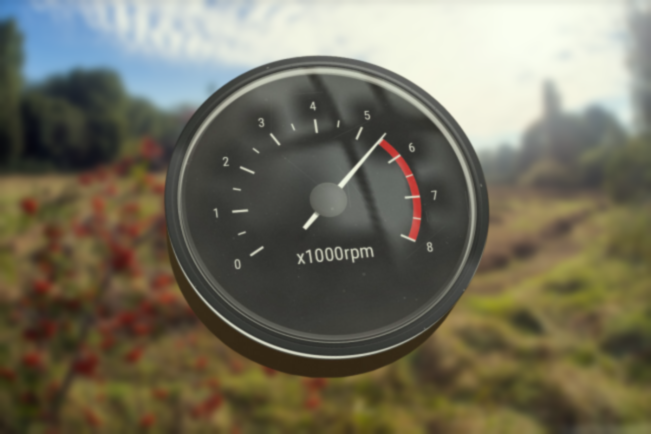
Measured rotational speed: 5500rpm
